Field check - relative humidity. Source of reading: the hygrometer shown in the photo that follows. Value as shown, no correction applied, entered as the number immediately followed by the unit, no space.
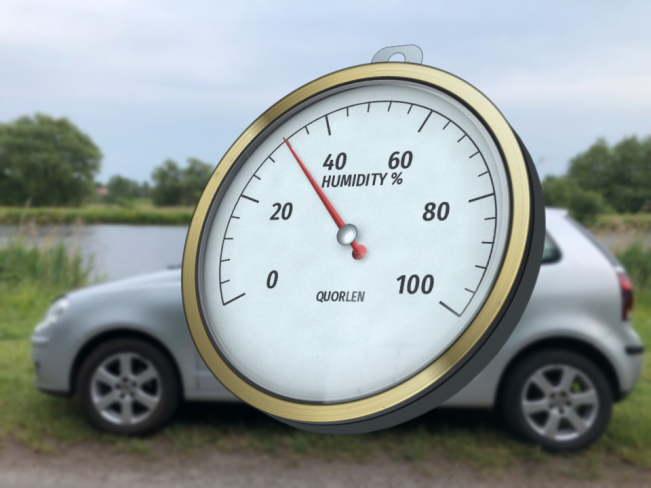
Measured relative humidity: 32%
